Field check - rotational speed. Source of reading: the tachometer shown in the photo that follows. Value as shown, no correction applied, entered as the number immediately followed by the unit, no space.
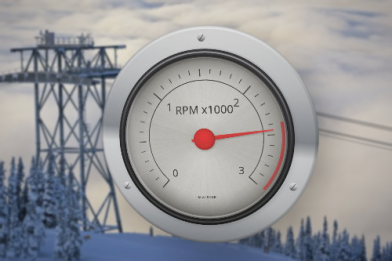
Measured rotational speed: 2450rpm
